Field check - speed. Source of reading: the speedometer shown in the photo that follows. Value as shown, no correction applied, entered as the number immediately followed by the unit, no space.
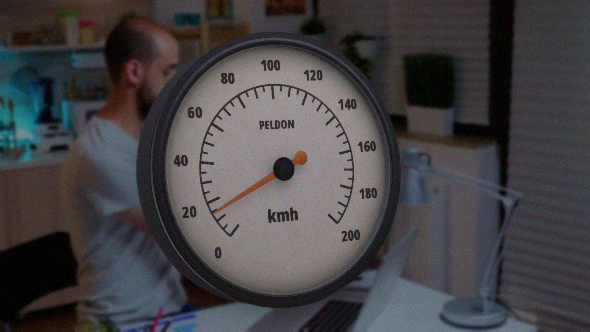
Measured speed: 15km/h
